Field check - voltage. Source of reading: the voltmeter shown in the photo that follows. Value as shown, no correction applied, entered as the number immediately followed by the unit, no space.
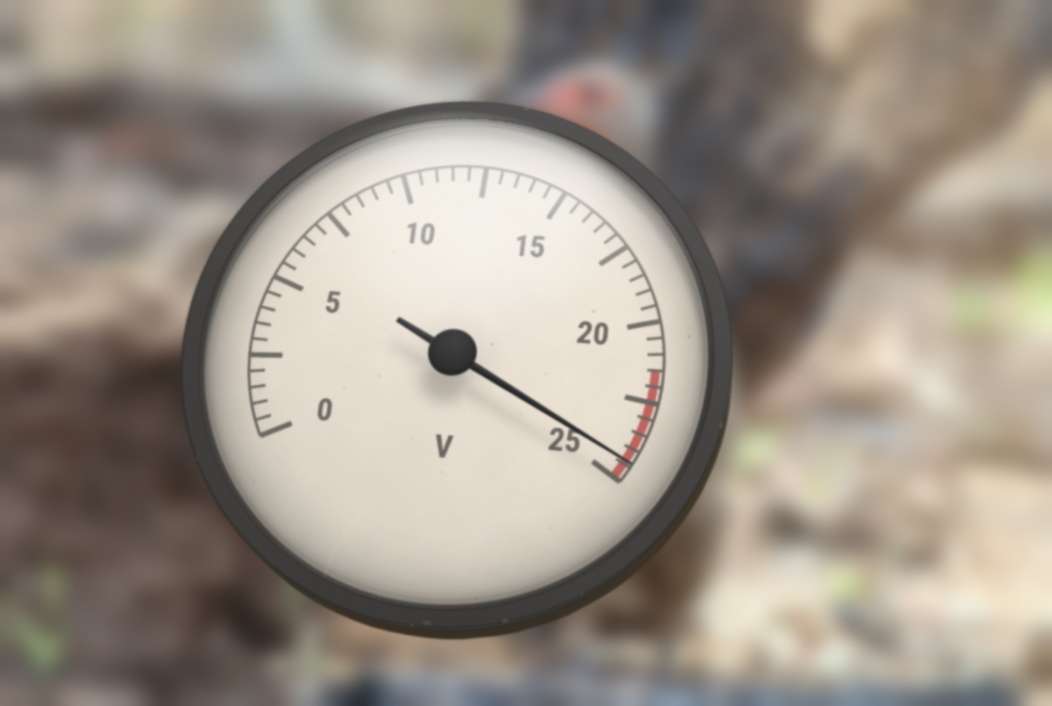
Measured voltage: 24.5V
